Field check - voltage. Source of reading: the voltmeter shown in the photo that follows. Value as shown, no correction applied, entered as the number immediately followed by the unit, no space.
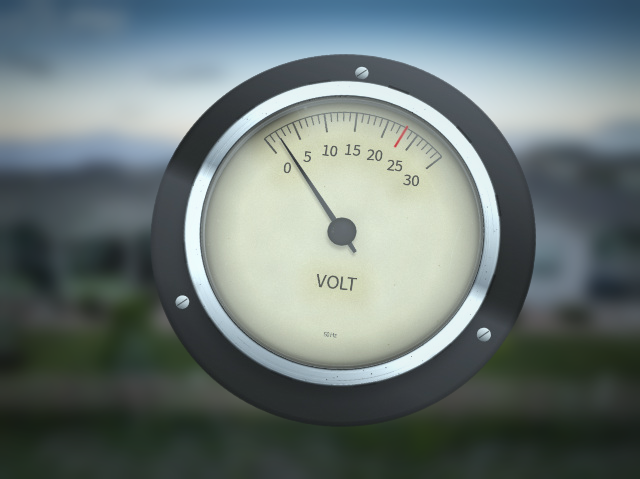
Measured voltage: 2V
